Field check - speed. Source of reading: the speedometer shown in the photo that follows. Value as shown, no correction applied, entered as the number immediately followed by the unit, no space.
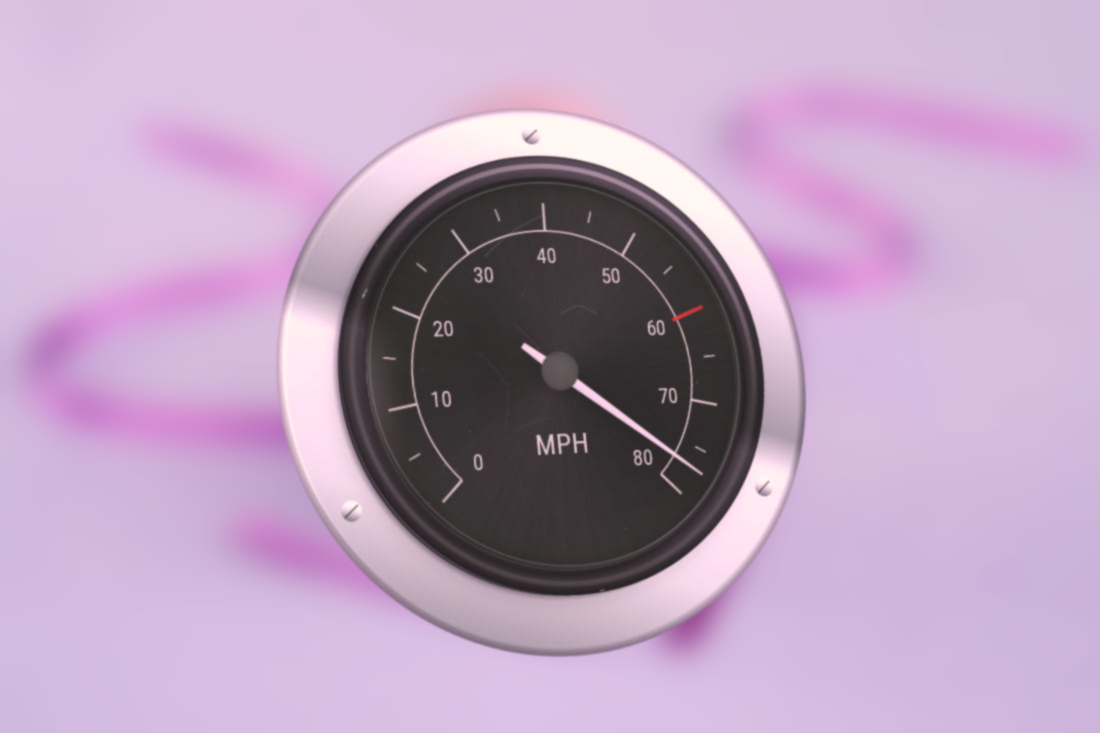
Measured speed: 77.5mph
